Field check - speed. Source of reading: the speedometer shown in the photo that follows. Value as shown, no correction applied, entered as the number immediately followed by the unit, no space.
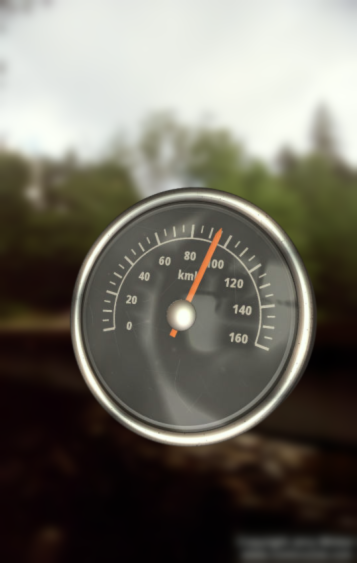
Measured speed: 95km/h
